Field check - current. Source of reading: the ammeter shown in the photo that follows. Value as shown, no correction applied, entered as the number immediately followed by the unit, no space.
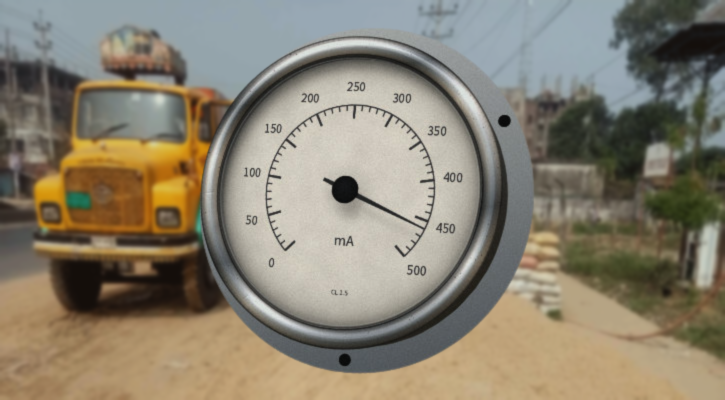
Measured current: 460mA
